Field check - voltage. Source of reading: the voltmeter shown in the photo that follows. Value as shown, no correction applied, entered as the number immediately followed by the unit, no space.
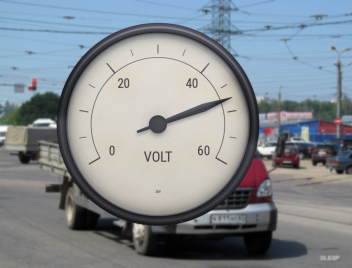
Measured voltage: 47.5V
